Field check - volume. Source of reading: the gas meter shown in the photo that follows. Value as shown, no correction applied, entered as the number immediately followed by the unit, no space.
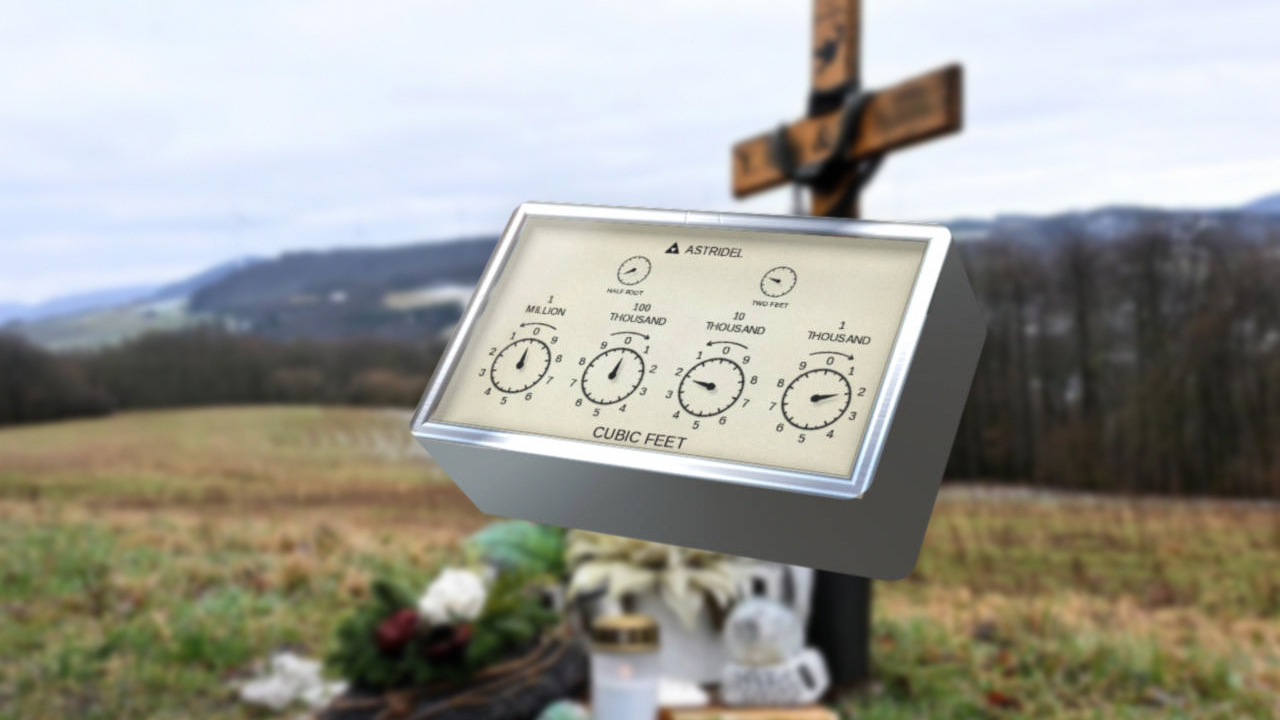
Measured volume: 2200ft³
